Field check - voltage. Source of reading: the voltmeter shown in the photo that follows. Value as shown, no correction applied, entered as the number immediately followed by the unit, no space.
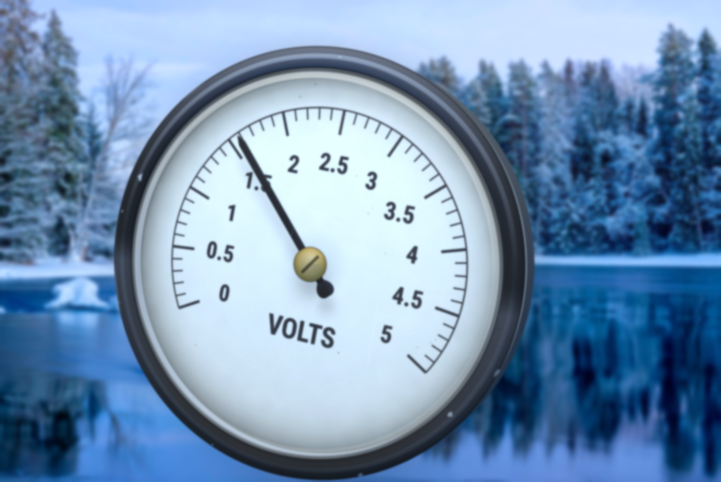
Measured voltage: 1.6V
